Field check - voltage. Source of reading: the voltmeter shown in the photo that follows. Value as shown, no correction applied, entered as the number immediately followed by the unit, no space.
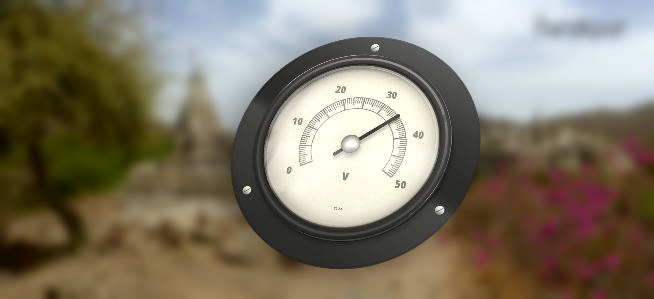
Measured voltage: 35V
